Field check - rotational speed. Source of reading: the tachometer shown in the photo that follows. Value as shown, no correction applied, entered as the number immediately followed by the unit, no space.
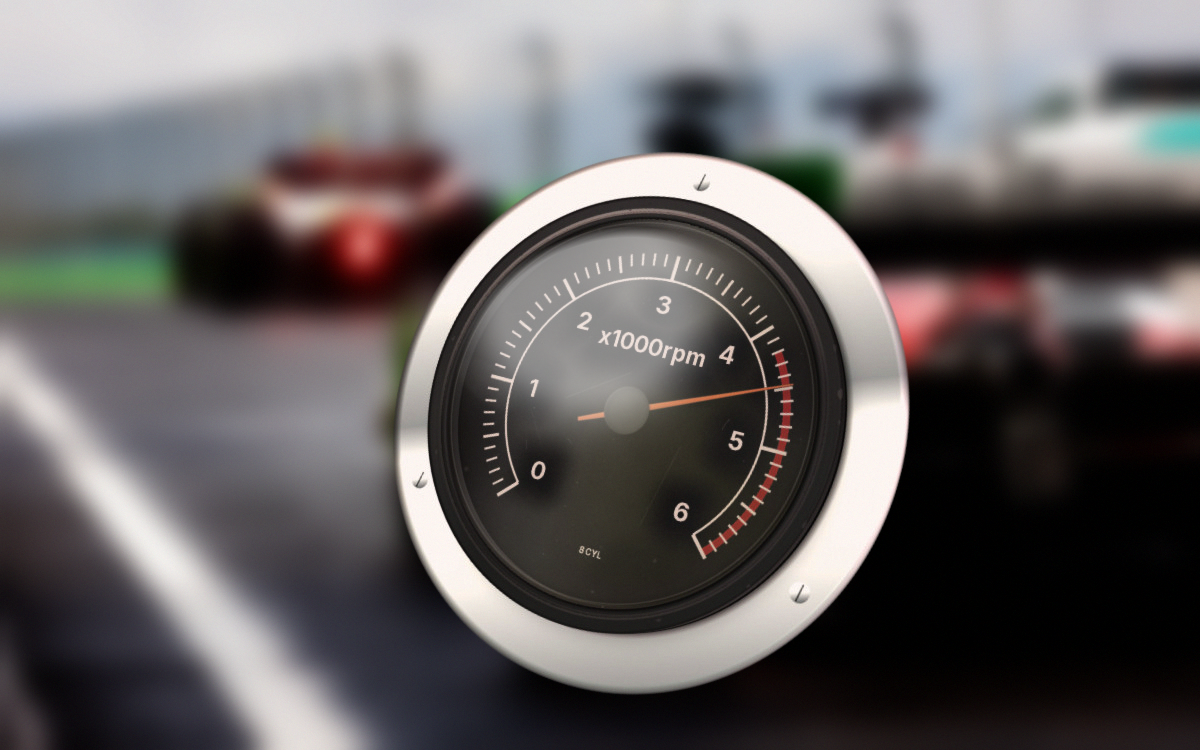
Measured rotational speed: 4500rpm
